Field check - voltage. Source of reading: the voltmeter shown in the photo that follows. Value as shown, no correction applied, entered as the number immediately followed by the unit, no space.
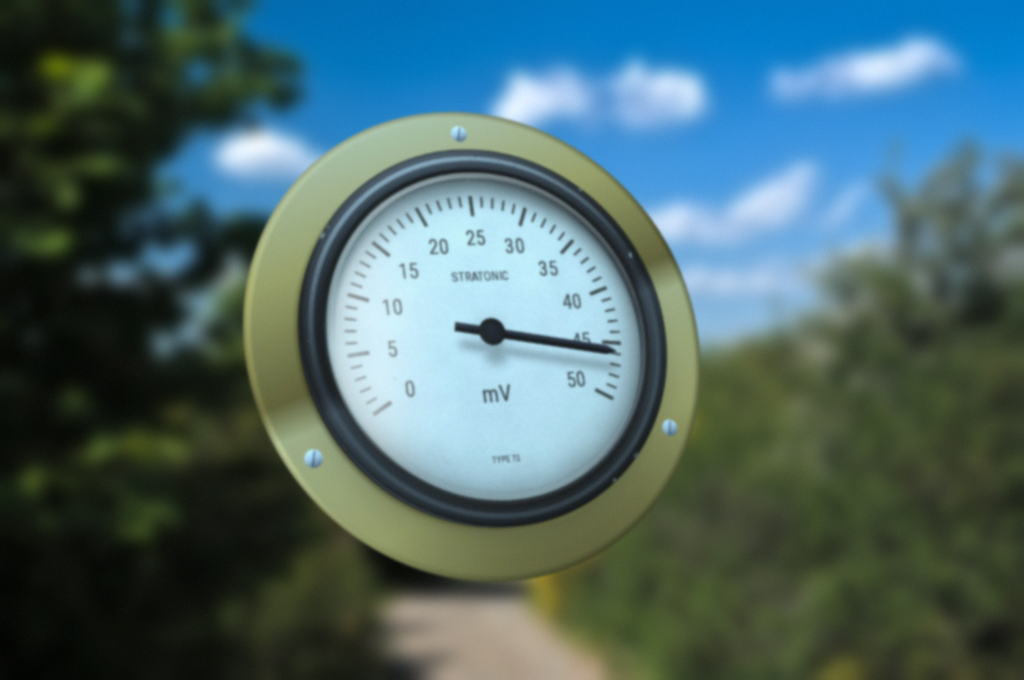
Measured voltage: 46mV
